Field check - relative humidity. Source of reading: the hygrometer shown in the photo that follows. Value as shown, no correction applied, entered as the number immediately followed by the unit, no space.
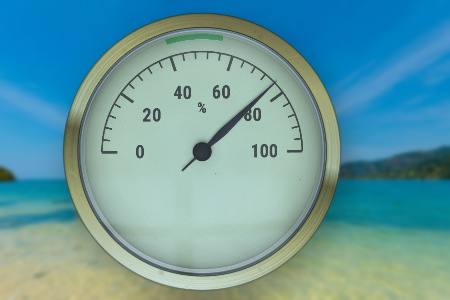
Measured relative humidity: 76%
